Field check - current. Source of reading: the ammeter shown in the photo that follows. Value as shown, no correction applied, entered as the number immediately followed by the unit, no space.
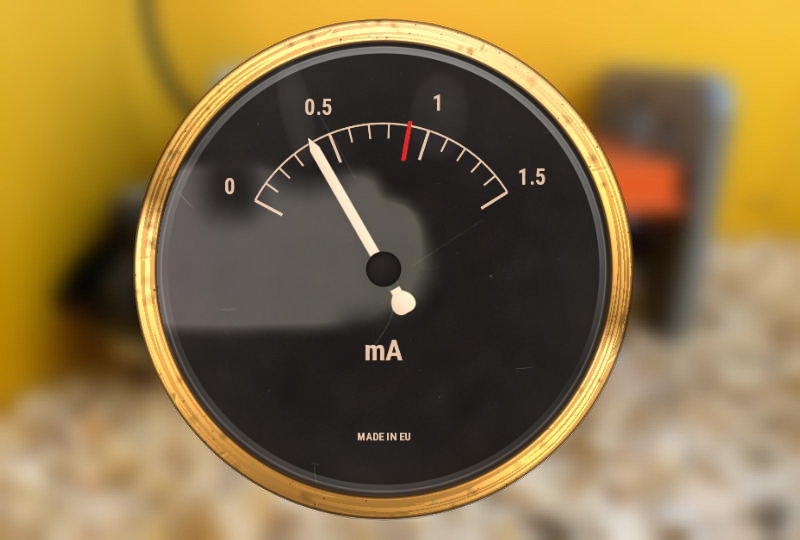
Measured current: 0.4mA
